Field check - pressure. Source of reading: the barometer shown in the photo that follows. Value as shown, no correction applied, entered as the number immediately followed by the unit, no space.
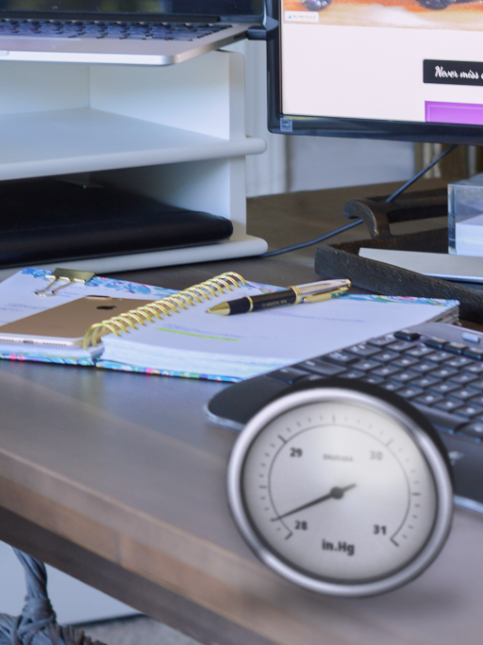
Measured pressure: 28.2inHg
